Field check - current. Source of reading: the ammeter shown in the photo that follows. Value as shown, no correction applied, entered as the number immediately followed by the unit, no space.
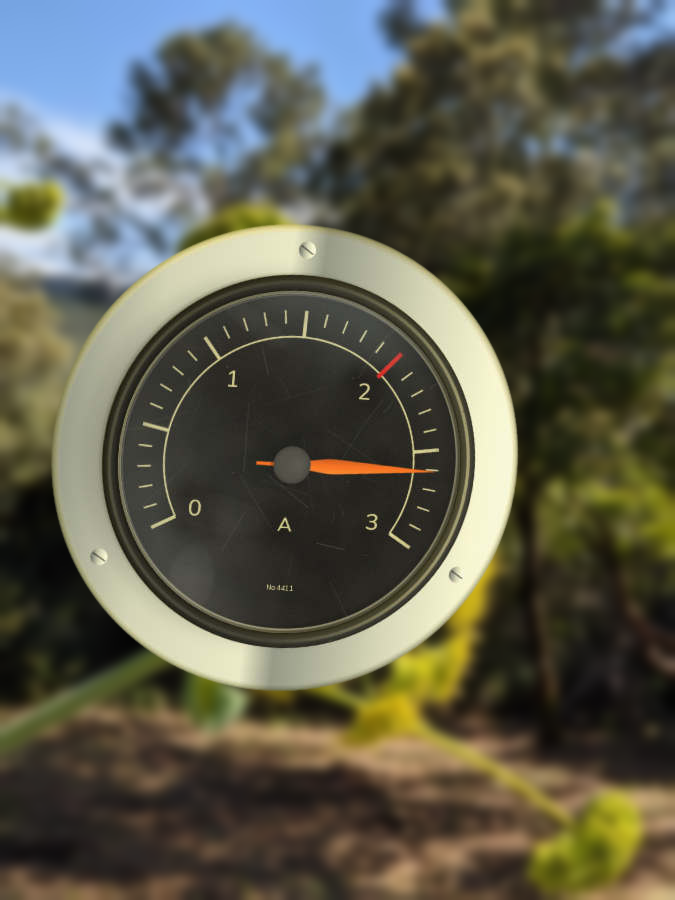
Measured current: 2.6A
